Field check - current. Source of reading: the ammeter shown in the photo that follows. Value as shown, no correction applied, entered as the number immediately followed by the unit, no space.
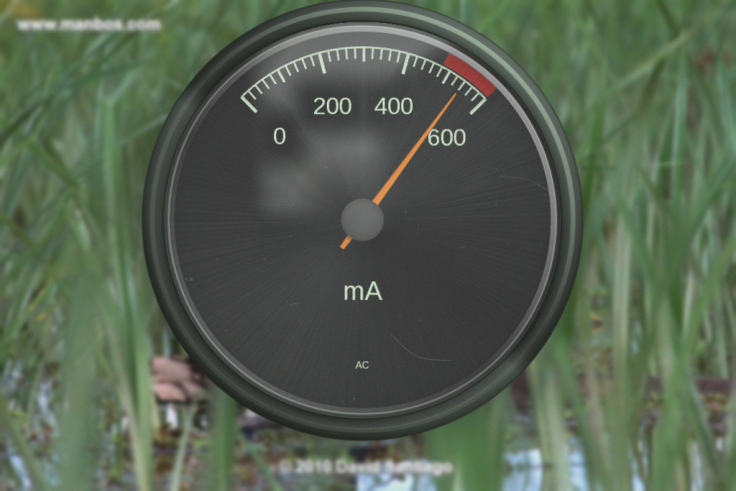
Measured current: 540mA
